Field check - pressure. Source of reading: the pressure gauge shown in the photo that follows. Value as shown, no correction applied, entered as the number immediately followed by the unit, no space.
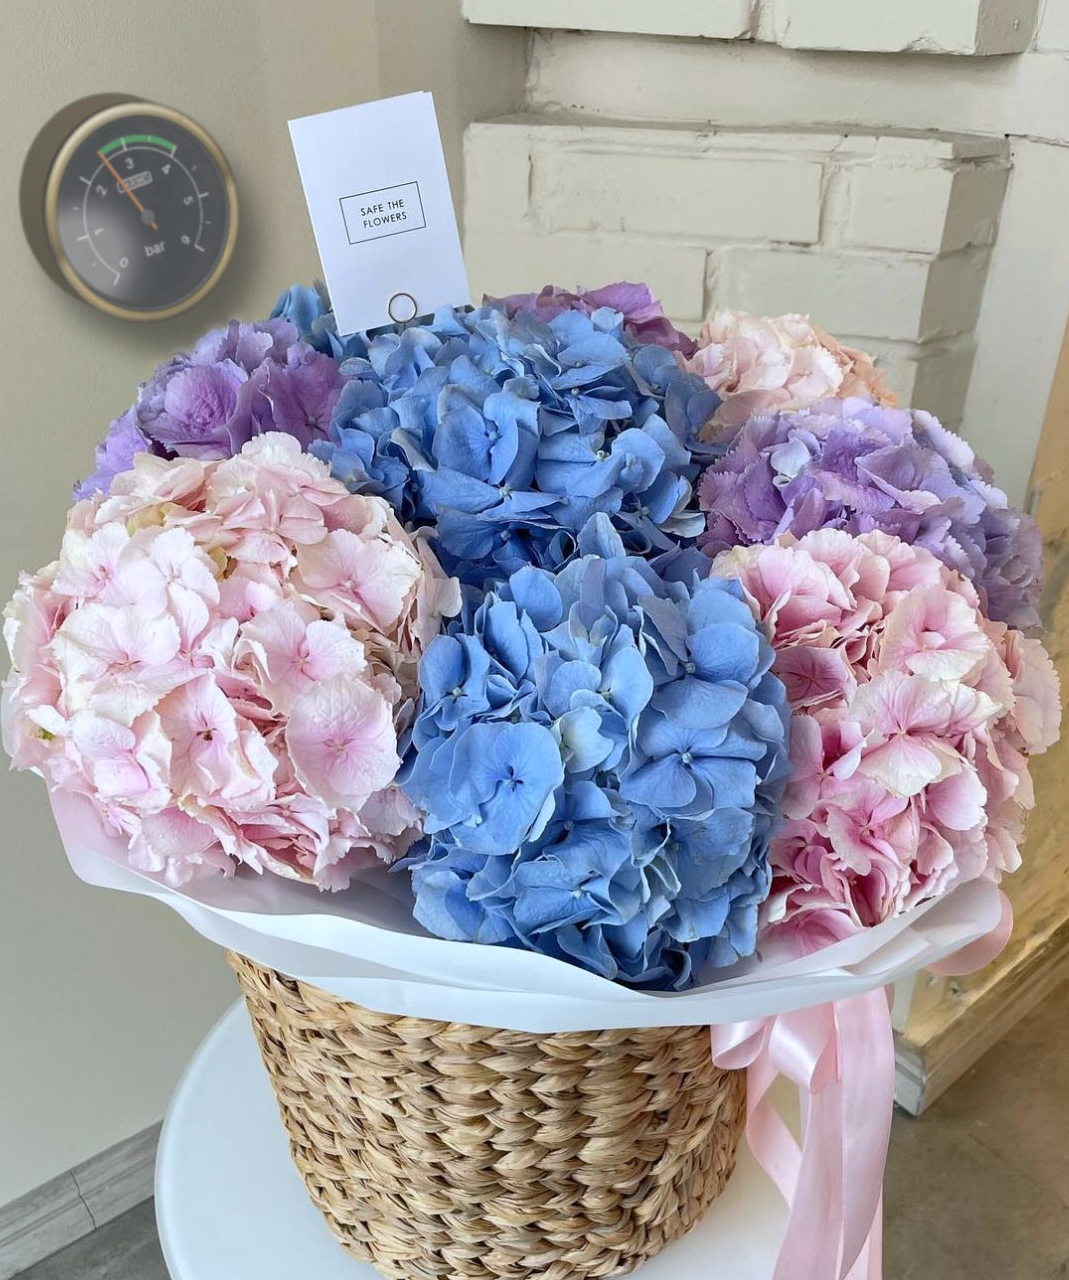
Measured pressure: 2.5bar
